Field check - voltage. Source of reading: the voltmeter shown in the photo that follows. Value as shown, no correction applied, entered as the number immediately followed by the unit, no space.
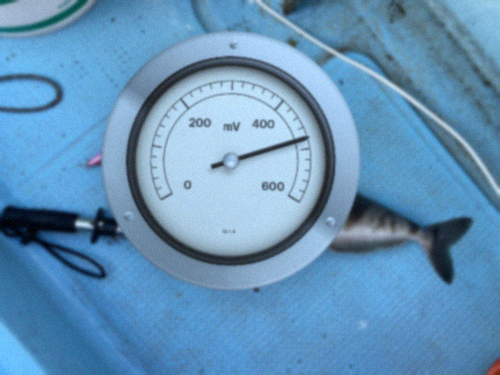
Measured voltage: 480mV
